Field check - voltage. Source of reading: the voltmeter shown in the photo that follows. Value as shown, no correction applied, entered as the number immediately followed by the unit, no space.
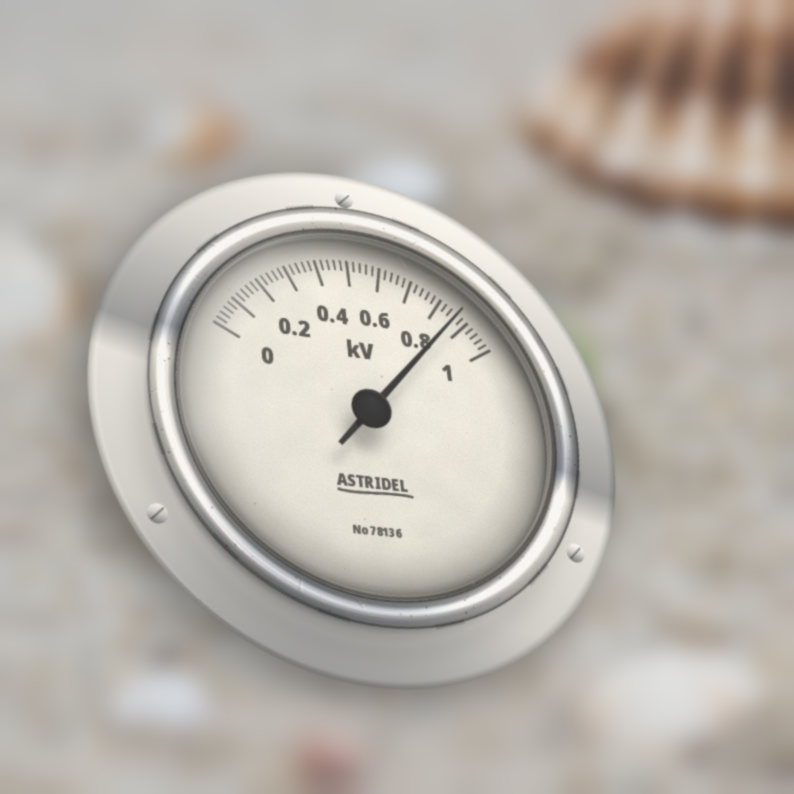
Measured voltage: 0.86kV
